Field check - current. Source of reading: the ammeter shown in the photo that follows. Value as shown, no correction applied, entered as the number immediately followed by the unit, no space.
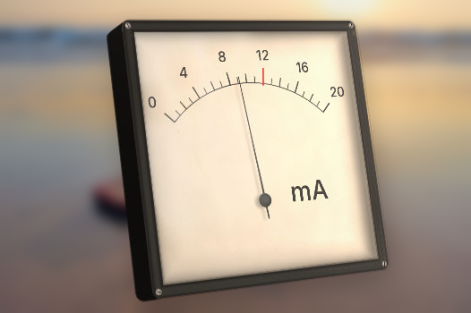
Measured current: 9mA
